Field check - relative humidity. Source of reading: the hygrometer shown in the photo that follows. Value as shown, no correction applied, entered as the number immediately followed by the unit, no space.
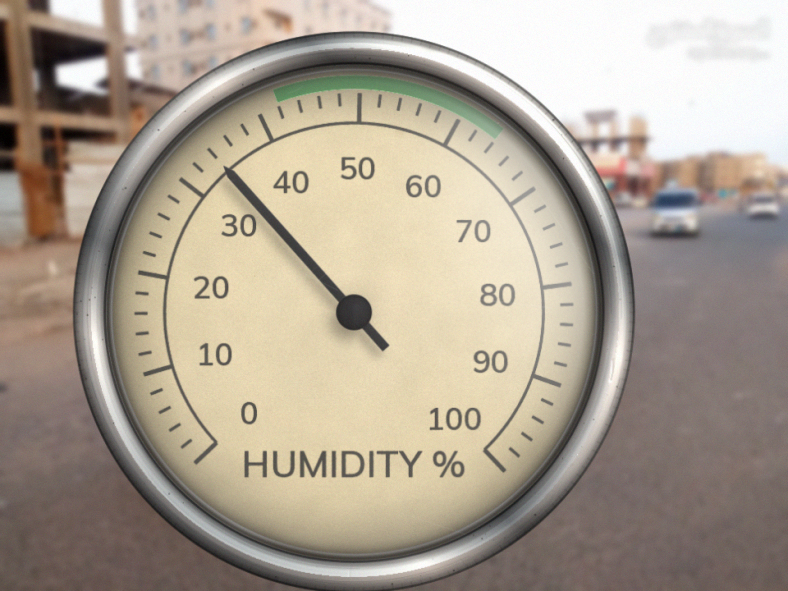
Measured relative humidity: 34%
